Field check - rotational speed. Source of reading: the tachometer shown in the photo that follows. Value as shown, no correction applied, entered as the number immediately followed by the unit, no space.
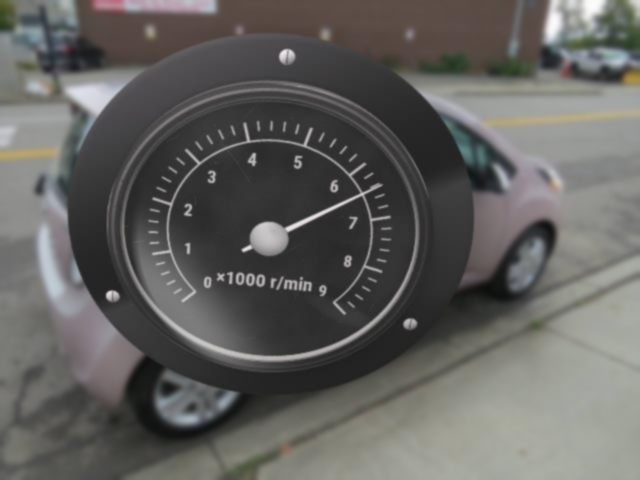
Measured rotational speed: 6400rpm
